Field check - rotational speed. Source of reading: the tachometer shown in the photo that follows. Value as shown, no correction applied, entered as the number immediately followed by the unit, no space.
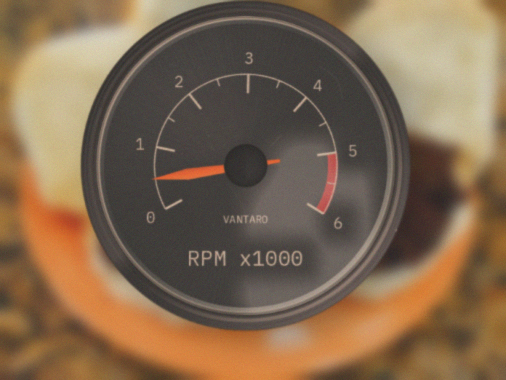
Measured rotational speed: 500rpm
